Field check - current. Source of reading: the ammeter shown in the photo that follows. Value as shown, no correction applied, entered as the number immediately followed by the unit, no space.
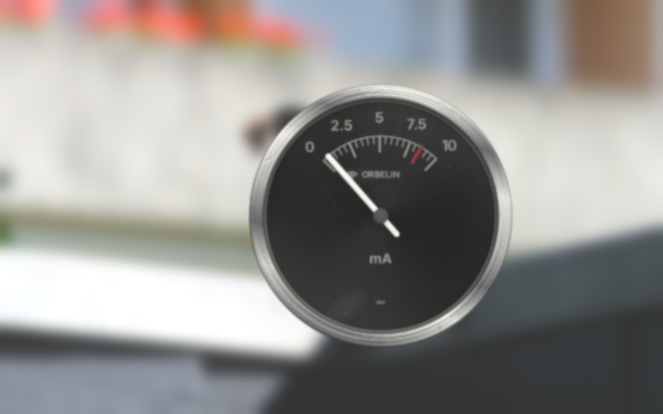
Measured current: 0.5mA
